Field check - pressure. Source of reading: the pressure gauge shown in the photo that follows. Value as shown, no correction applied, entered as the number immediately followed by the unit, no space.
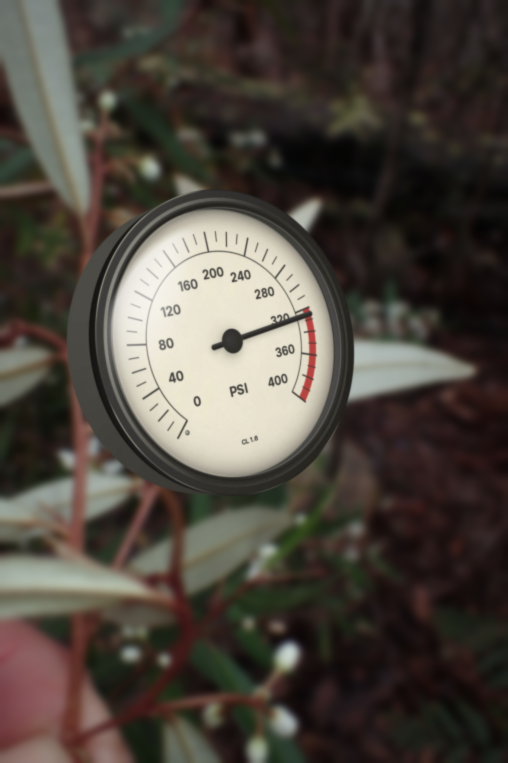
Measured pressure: 325psi
